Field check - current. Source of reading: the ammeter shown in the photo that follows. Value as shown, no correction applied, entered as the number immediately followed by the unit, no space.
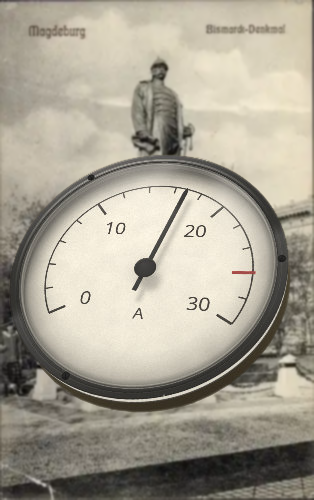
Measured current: 17A
